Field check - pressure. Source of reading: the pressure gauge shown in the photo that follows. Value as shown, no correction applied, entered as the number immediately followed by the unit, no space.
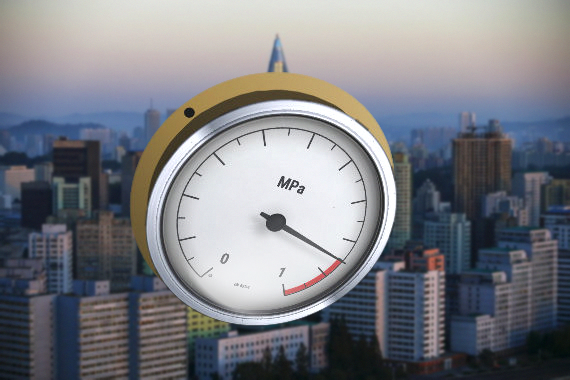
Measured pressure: 0.85MPa
